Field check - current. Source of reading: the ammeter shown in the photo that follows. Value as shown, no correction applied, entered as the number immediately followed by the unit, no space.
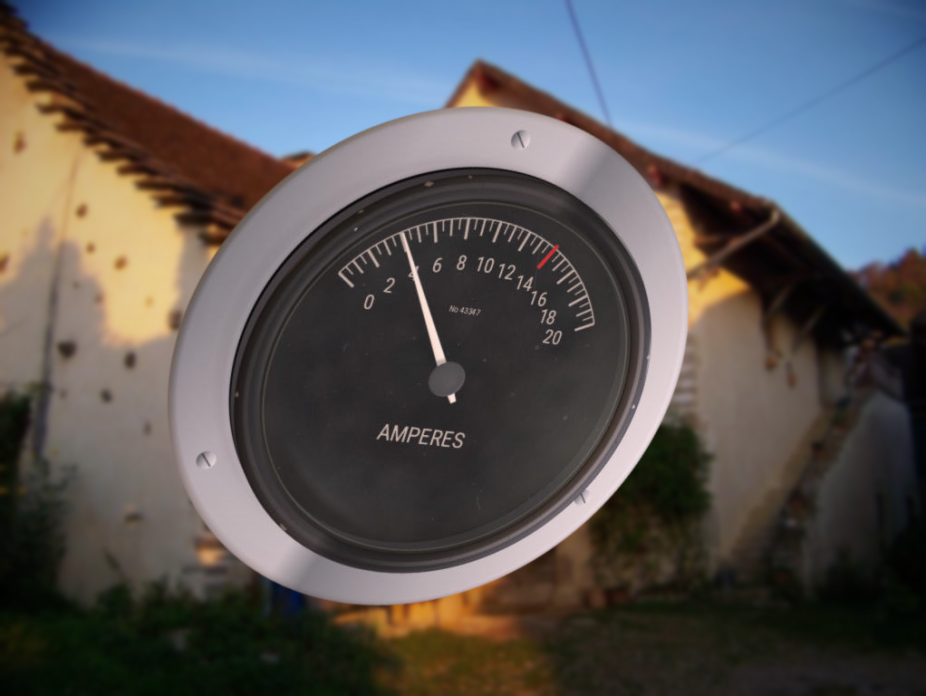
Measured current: 4A
